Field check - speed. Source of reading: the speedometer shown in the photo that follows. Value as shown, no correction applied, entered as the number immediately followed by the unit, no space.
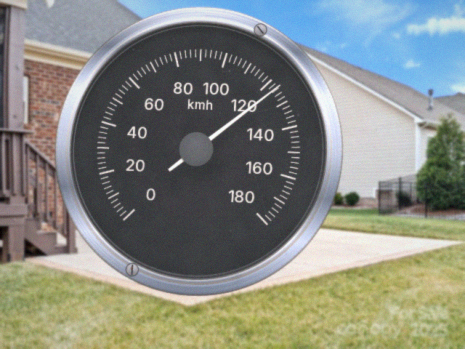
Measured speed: 124km/h
